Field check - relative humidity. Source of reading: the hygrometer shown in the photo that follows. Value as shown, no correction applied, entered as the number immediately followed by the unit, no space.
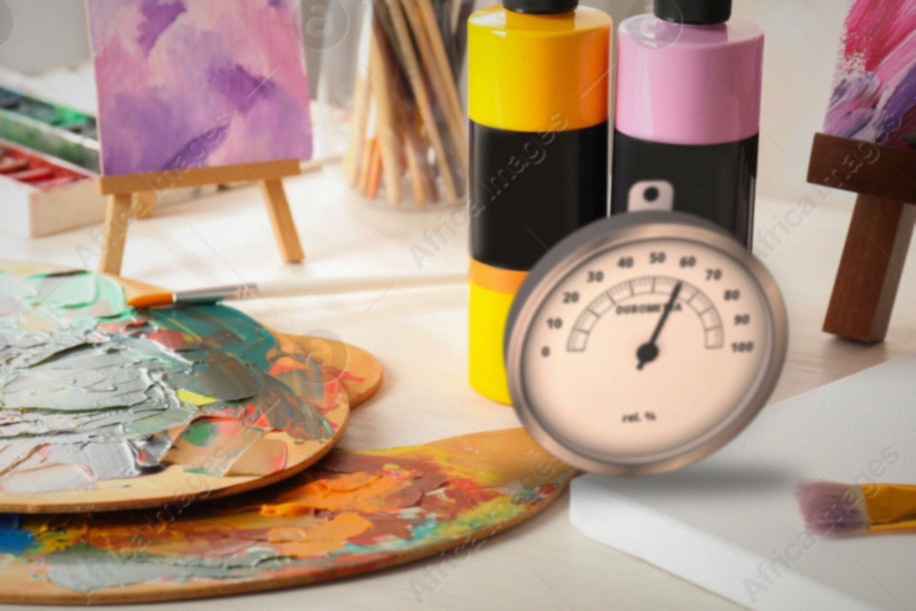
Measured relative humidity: 60%
